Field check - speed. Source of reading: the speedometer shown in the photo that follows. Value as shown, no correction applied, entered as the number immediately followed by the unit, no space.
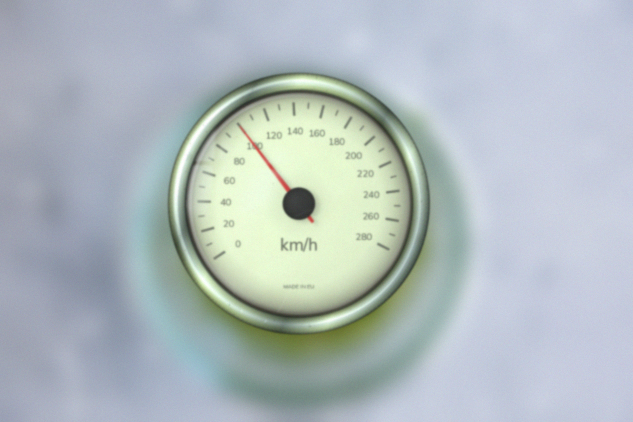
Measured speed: 100km/h
